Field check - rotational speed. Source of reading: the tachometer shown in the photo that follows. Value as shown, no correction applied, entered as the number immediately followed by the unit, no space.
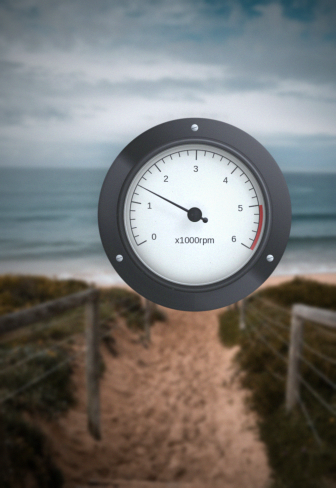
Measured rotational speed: 1400rpm
